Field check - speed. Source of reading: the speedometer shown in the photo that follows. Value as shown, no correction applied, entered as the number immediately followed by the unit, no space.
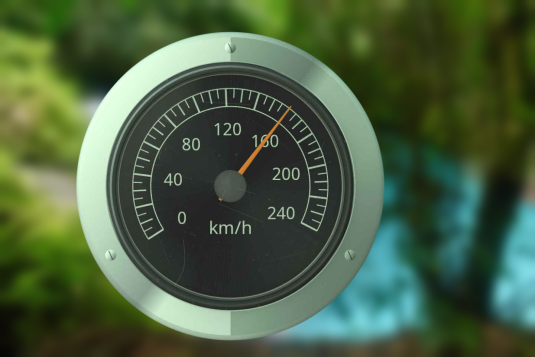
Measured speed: 160km/h
